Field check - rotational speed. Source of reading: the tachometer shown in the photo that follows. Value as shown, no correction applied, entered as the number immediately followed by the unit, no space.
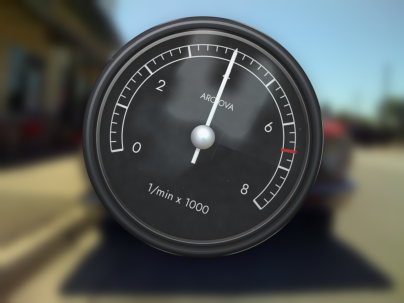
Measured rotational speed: 4000rpm
